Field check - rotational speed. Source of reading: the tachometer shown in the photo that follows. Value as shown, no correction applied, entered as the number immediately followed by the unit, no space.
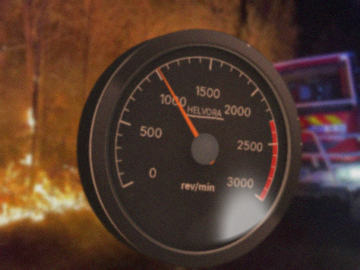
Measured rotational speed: 1000rpm
